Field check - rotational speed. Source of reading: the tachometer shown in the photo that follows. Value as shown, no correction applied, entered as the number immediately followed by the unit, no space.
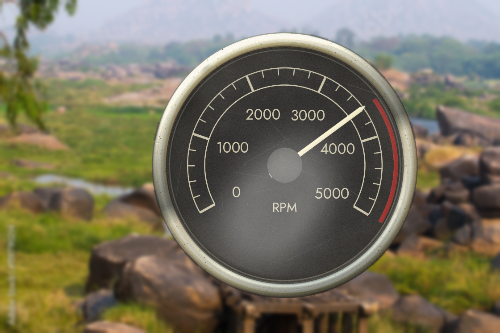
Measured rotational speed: 3600rpm
